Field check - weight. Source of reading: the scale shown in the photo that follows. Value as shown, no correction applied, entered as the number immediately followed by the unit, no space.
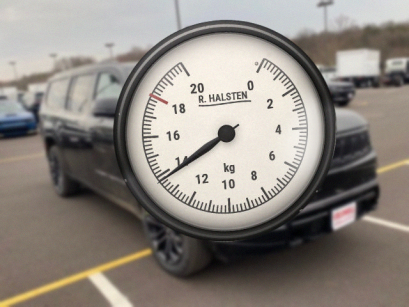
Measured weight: 13.8kg
